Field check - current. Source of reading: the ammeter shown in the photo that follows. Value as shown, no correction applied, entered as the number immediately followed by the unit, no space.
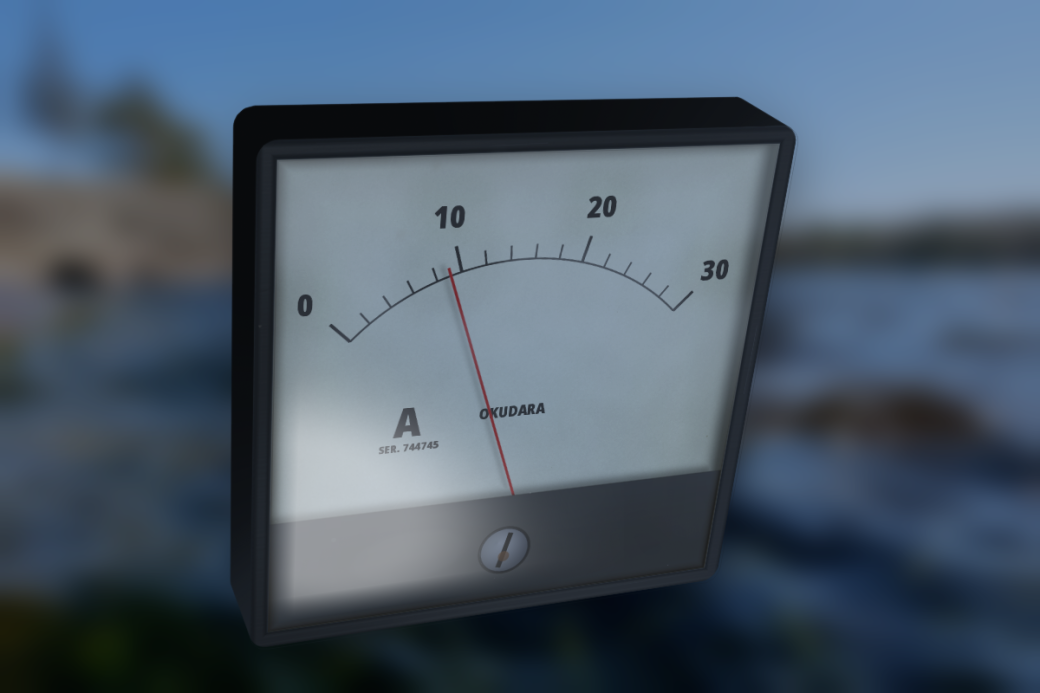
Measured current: 9A
